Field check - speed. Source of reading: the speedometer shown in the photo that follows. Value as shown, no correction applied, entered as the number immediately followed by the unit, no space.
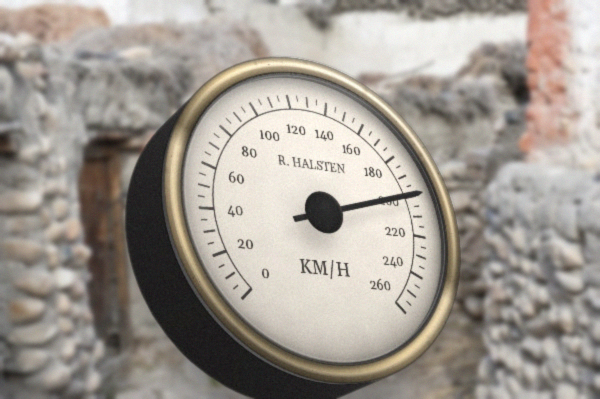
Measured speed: 200km/h
